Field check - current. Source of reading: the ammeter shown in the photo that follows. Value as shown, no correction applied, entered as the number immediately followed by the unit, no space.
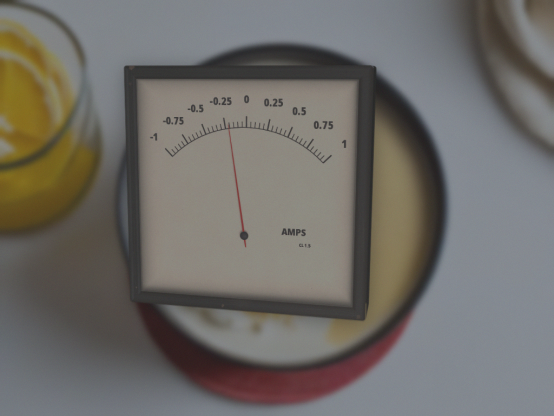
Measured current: -0.2A
